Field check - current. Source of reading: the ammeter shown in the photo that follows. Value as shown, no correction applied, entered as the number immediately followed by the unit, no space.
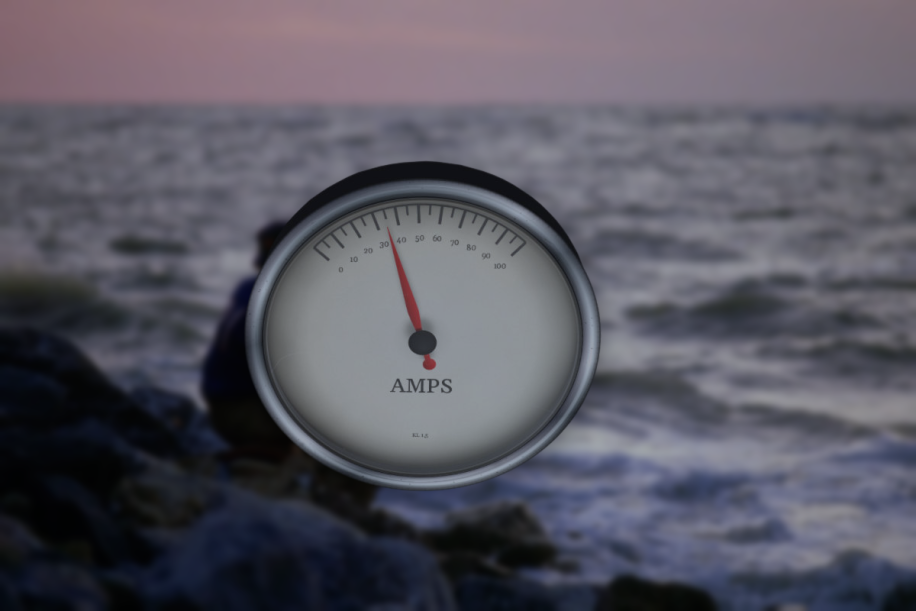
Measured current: 35A
